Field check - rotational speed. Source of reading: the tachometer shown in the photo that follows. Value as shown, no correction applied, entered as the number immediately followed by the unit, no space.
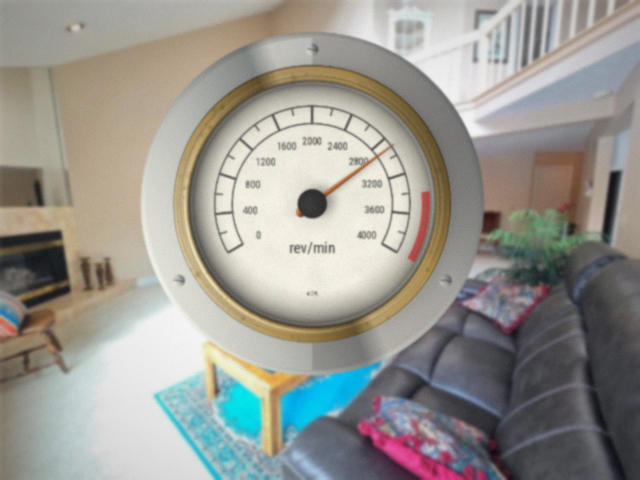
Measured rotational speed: 2900rpm
